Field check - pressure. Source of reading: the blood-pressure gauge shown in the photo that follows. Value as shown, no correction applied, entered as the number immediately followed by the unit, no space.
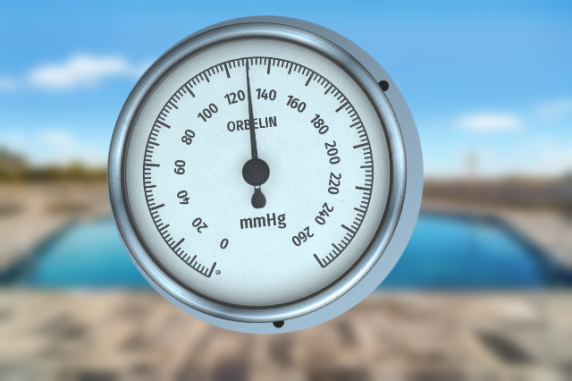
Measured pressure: 130mmHg
